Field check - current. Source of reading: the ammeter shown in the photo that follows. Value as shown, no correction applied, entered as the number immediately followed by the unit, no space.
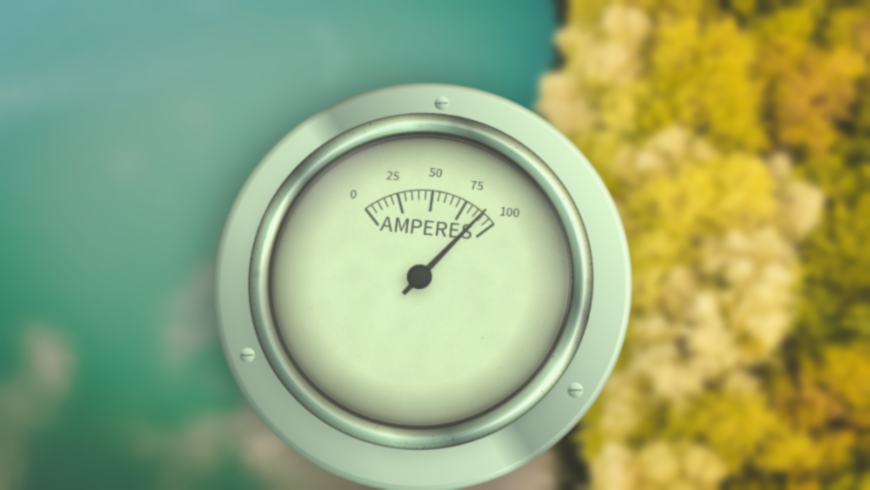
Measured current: 90A
